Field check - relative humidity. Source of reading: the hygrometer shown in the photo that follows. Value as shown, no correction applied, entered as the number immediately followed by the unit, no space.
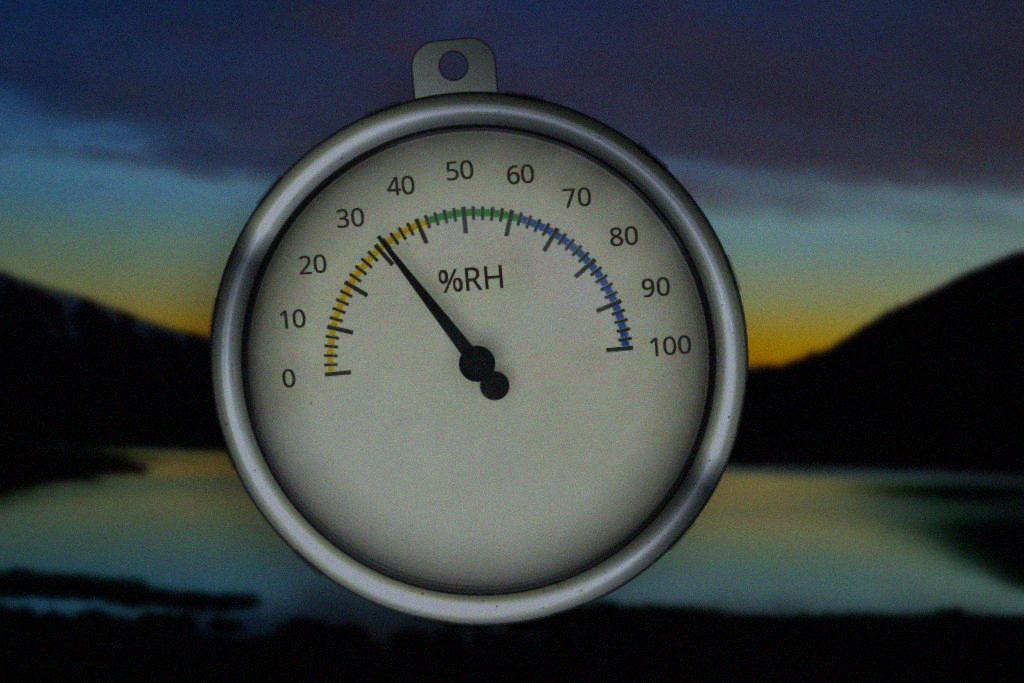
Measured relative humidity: 32%
